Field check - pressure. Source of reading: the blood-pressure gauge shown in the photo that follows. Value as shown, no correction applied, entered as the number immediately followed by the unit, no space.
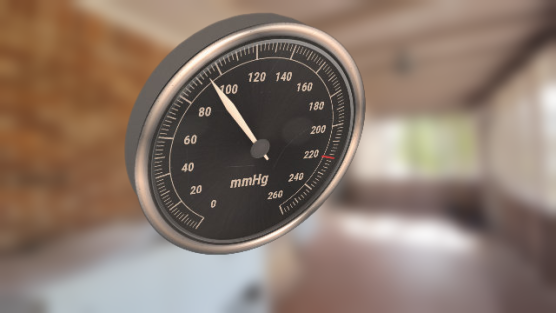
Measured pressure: 94mmHg
